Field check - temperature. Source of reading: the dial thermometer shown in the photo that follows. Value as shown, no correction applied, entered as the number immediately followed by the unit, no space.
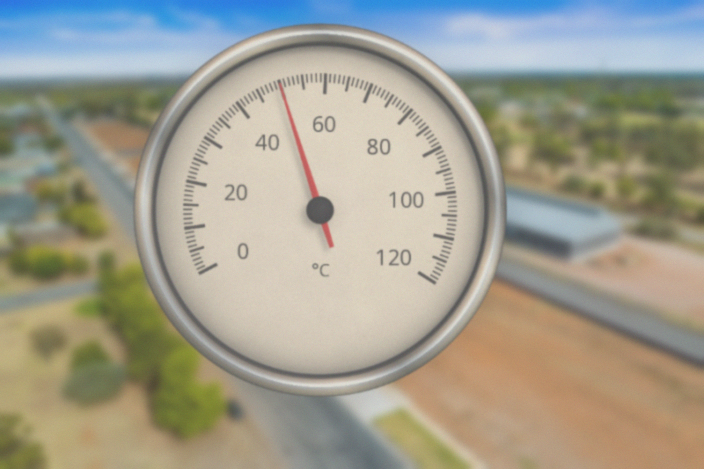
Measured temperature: 50°C
